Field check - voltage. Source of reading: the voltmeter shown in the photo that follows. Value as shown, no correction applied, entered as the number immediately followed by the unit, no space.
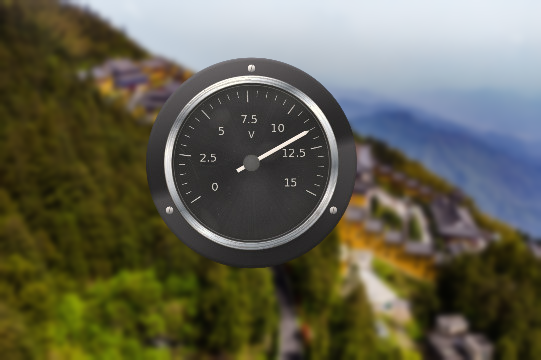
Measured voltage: 11.5V
